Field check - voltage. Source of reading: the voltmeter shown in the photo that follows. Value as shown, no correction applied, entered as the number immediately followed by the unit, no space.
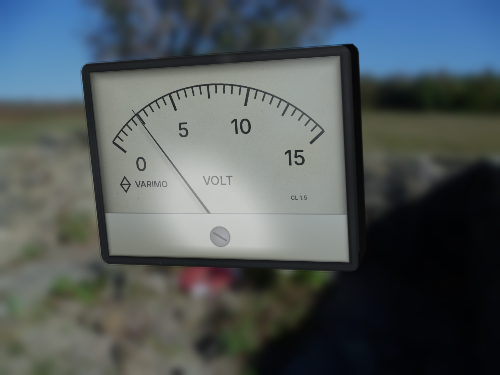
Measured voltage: 2.5V
